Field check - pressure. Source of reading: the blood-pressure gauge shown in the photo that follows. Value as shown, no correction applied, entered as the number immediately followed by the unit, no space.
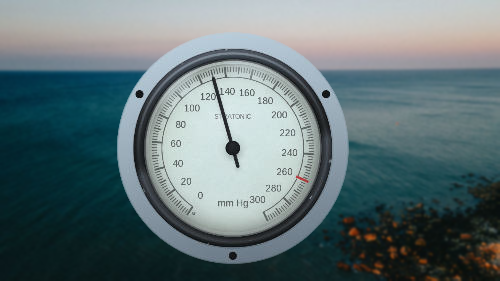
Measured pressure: 130mmHg
